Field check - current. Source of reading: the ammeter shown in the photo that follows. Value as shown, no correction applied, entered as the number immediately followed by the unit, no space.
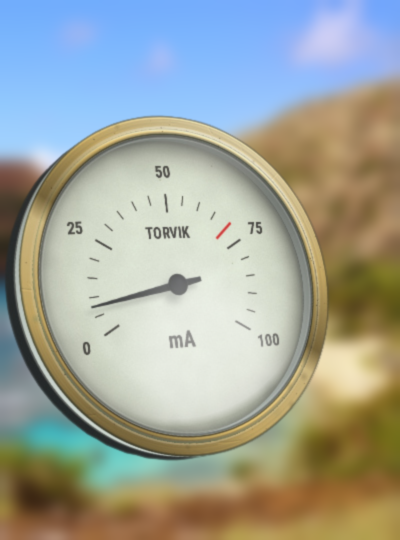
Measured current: 7.5mA
